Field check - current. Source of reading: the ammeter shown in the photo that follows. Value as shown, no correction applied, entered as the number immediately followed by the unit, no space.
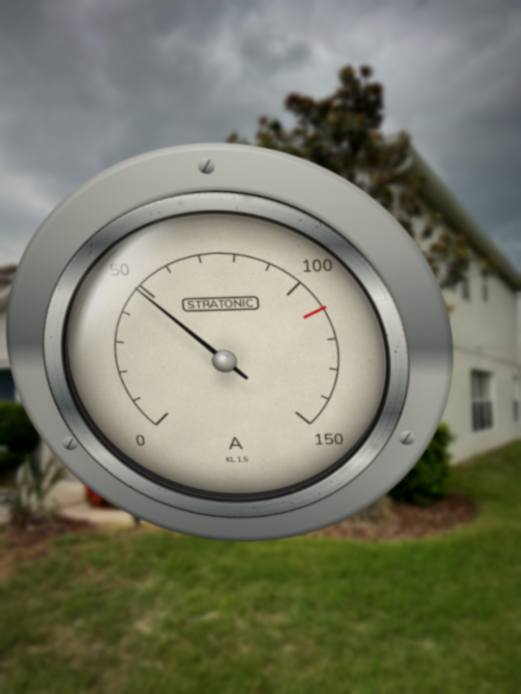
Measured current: 50A
